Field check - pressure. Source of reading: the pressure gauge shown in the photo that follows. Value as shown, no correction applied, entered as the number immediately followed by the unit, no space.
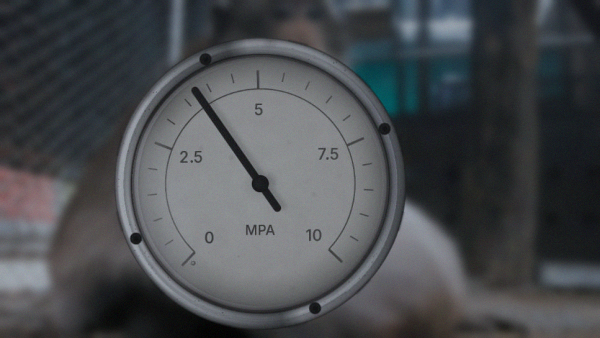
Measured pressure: 3.75MPa
